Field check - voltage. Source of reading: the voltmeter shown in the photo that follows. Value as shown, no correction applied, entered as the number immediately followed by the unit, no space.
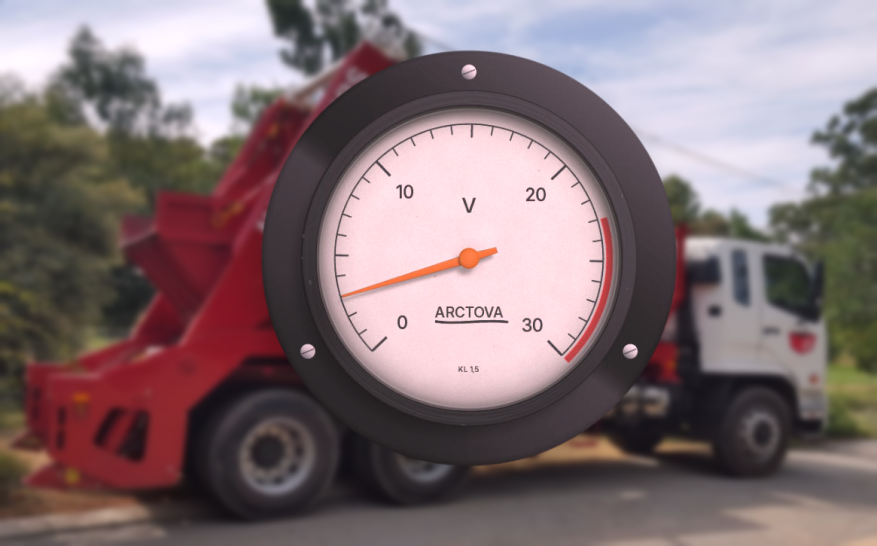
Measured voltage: 3V
